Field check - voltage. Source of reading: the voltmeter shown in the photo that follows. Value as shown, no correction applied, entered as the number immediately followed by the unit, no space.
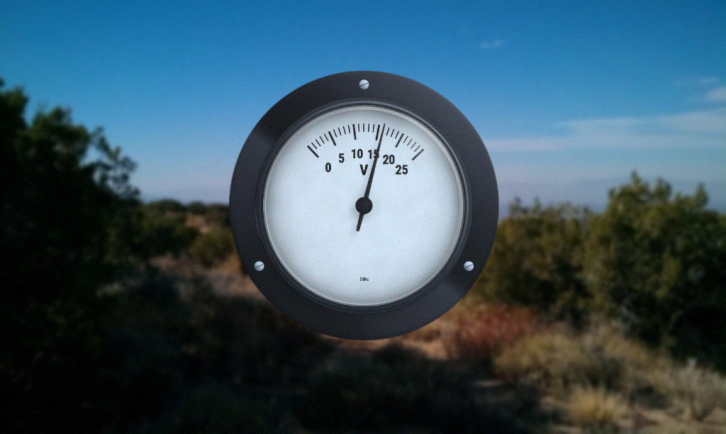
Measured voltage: 16V
